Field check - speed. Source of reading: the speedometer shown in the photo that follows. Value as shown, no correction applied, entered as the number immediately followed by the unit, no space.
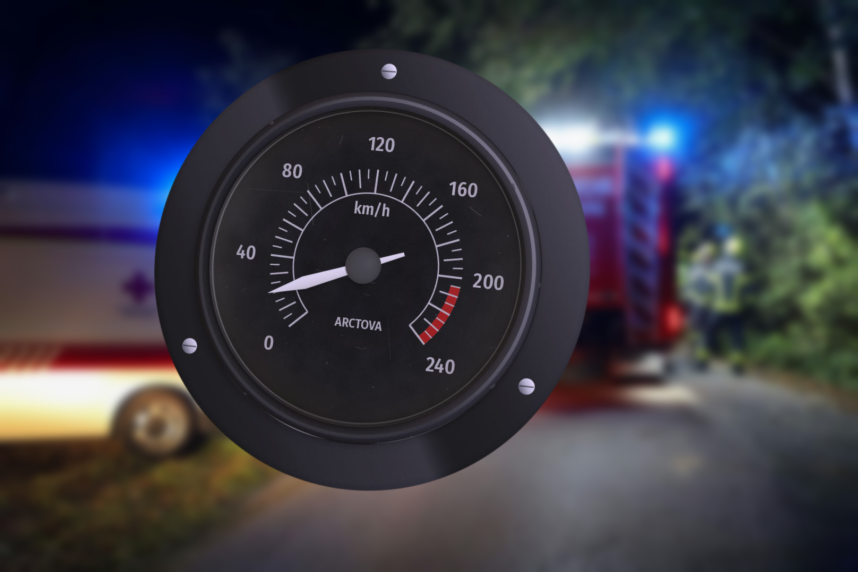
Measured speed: 20km/h
